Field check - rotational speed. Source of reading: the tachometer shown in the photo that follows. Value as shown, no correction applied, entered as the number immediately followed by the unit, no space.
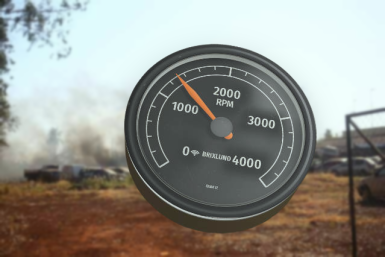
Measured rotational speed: 1300rpm
